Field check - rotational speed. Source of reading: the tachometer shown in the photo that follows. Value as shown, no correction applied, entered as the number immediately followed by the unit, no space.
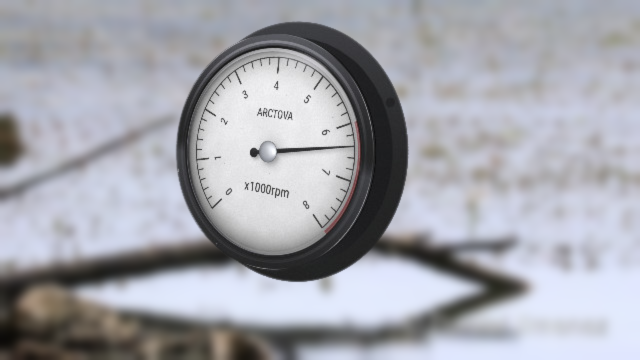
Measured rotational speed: 6400rpm
